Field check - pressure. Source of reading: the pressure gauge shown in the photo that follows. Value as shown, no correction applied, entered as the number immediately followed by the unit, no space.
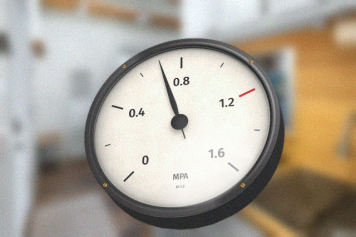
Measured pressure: 0.7MPa
